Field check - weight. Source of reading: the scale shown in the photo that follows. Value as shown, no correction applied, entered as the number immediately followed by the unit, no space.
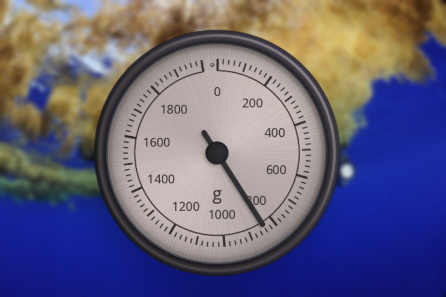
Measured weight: 840g
